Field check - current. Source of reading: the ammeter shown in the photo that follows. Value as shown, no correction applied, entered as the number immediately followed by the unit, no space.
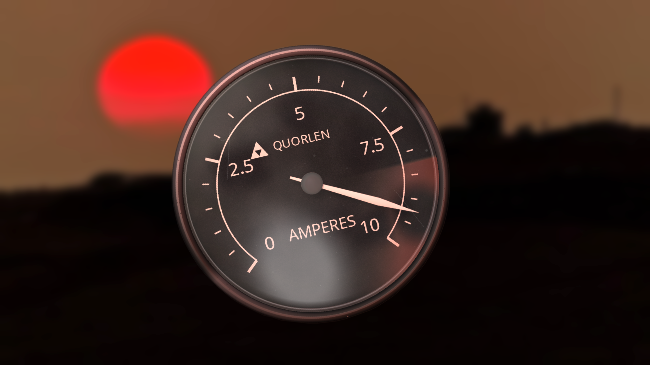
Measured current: 9.25A
